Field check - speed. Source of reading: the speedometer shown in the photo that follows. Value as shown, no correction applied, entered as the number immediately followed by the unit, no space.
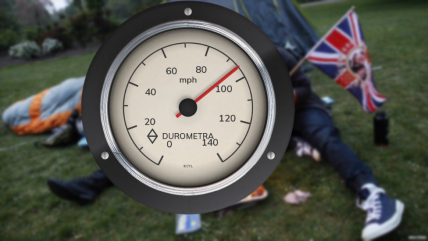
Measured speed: 95mph
